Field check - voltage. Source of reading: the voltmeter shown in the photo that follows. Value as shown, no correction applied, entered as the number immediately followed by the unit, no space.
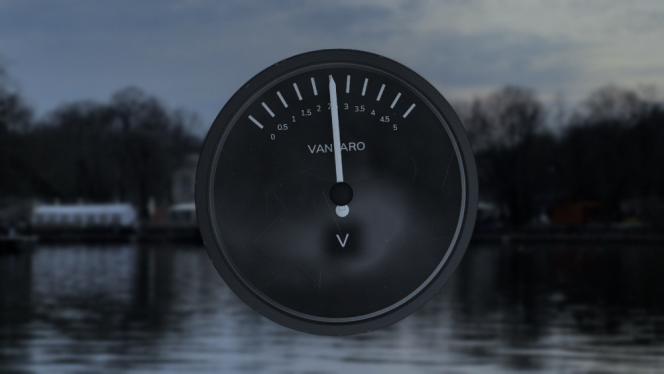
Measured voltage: 2.5V
